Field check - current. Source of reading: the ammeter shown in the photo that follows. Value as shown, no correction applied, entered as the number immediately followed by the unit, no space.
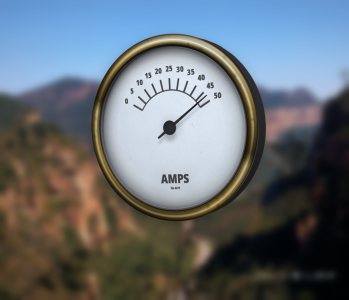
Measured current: 47.5A
